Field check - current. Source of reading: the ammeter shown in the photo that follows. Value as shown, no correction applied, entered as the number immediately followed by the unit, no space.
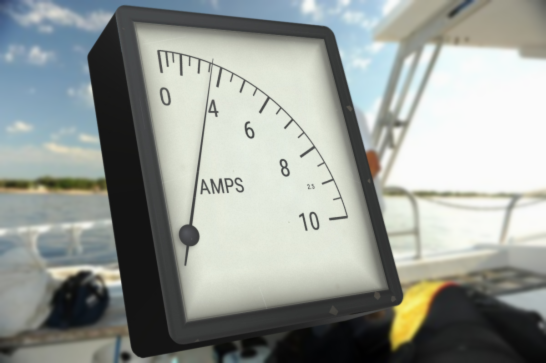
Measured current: 3.5A
